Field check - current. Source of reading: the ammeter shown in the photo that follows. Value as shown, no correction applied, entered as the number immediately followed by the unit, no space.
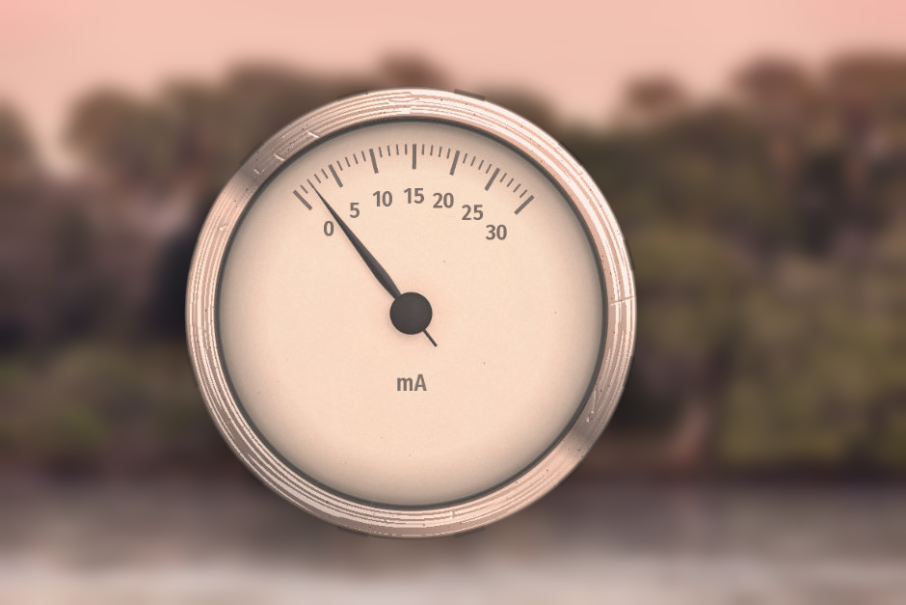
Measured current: 2mA
